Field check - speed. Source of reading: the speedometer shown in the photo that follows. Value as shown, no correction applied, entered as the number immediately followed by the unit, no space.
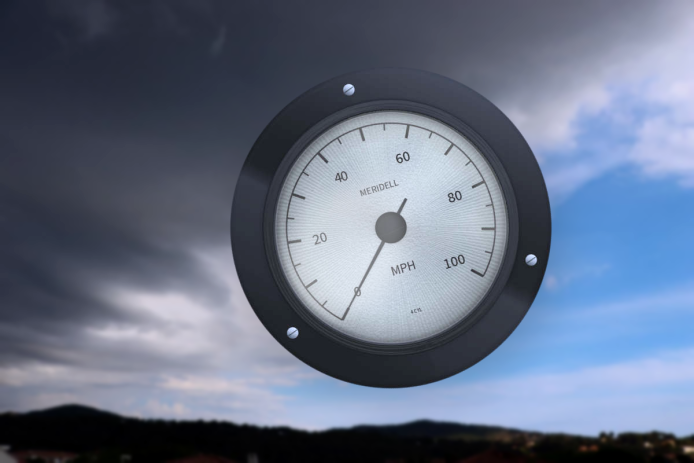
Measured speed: 0mph
